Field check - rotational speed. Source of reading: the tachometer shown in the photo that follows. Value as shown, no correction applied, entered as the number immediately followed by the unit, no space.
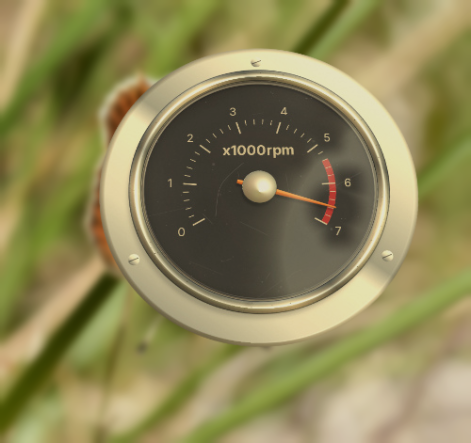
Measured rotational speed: 6600rpm
